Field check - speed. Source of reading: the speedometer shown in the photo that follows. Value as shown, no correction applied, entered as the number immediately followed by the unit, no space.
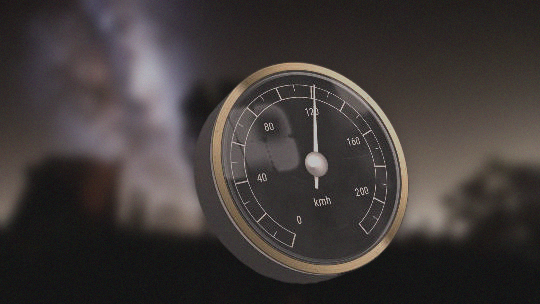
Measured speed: 120km/h
